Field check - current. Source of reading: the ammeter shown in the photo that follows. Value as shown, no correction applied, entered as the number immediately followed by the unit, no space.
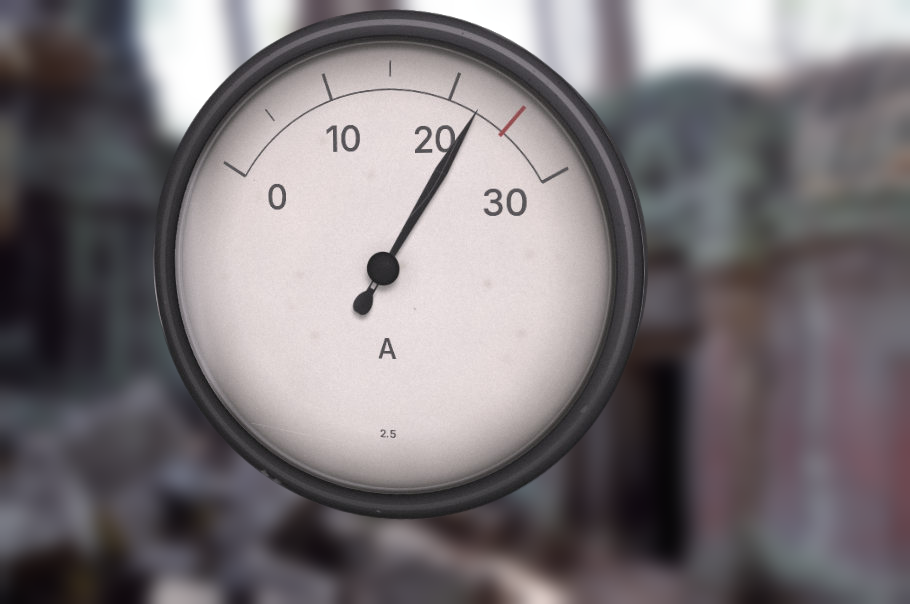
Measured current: 22.5A
